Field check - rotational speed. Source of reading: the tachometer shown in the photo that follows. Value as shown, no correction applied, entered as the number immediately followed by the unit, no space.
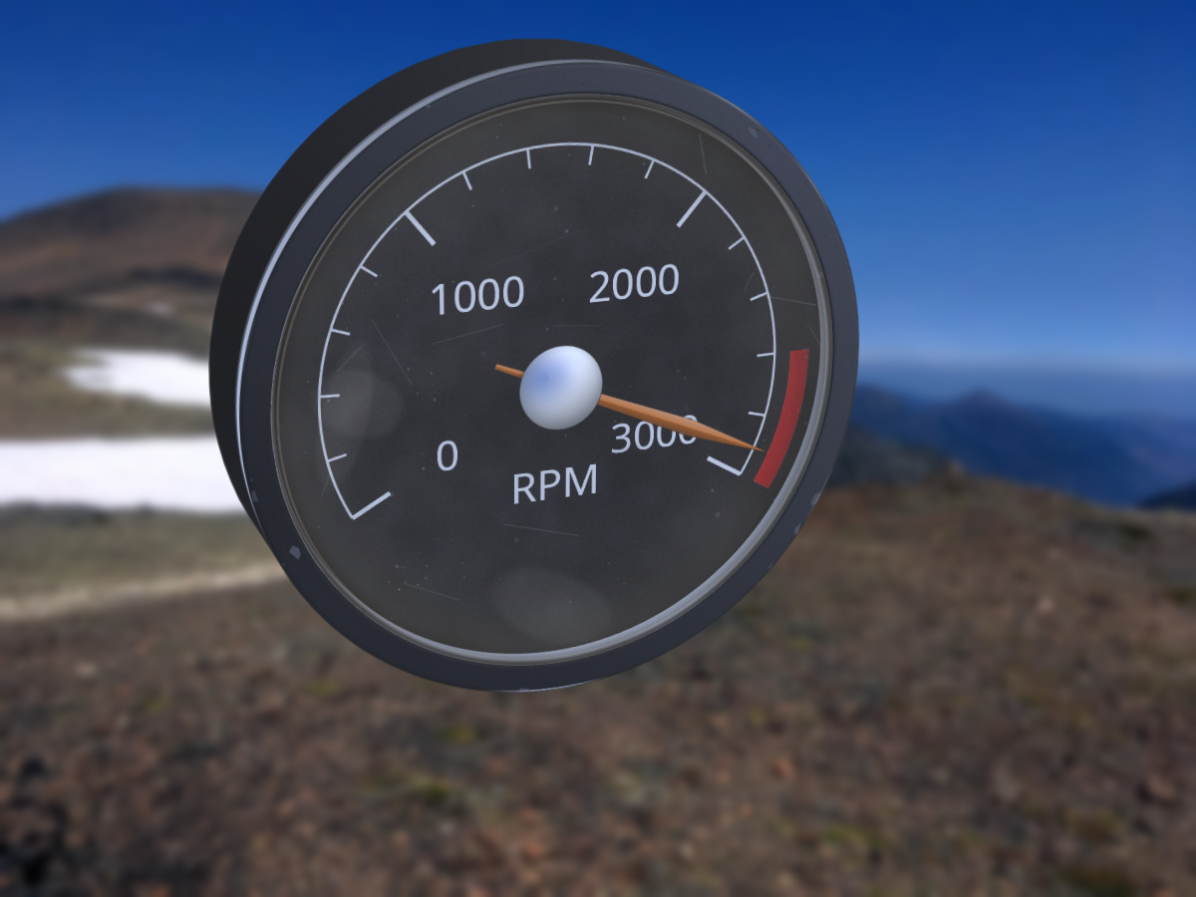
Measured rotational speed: 2900rpm
